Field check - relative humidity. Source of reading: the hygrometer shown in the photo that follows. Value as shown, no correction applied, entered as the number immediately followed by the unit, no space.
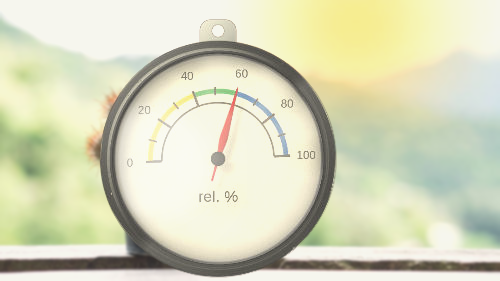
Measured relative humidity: 60%
